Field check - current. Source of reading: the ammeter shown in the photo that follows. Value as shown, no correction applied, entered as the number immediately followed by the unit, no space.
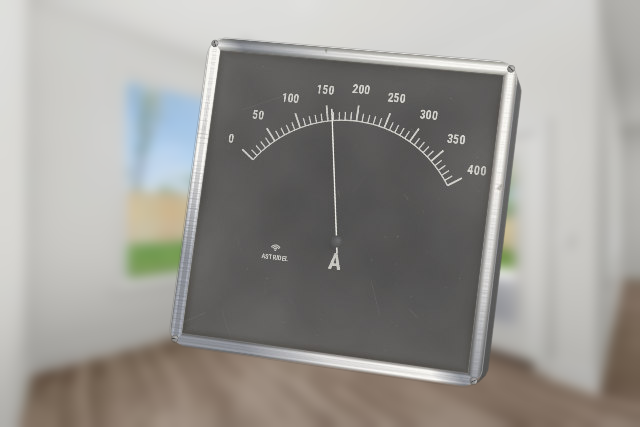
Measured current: 160A
